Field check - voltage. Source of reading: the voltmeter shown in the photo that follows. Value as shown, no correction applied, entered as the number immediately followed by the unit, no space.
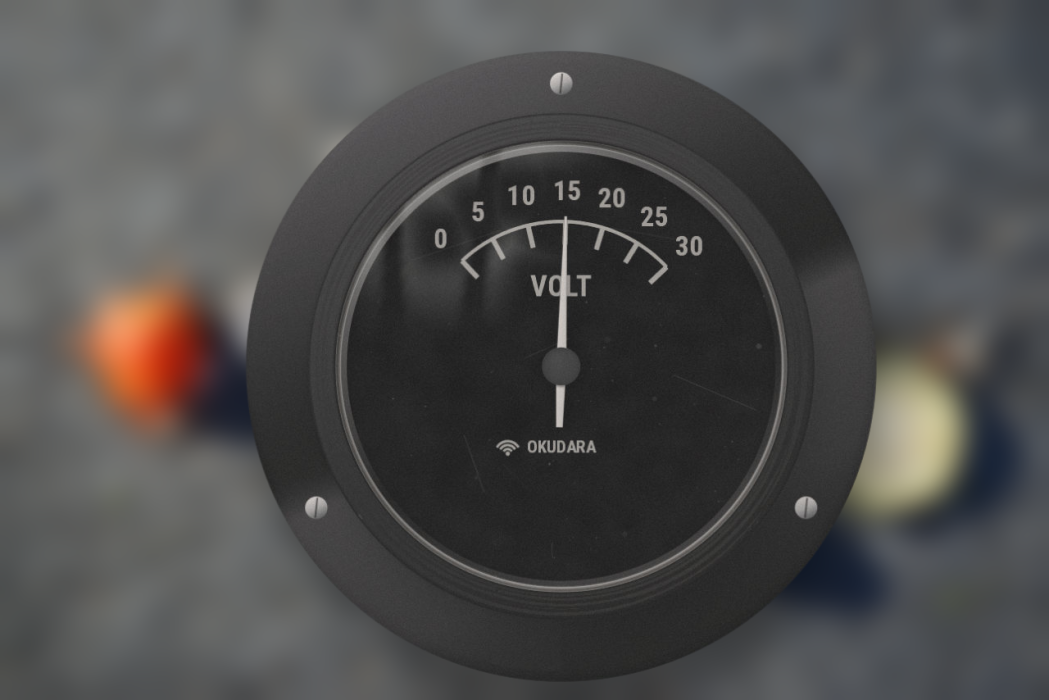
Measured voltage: 15V
